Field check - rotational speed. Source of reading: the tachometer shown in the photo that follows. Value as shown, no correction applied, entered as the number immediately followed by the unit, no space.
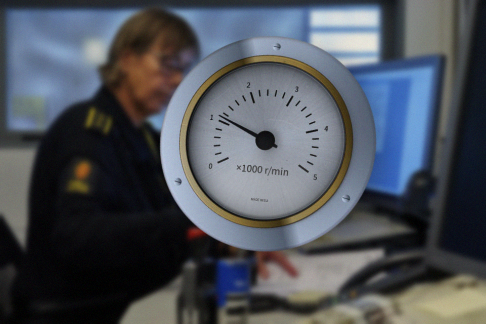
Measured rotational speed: 1100rpm
